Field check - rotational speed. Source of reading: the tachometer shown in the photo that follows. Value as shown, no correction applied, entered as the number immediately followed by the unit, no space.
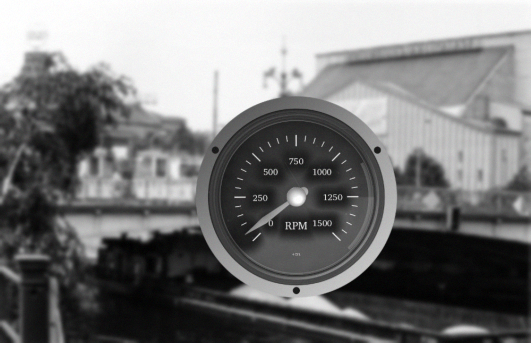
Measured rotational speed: 50rpm
